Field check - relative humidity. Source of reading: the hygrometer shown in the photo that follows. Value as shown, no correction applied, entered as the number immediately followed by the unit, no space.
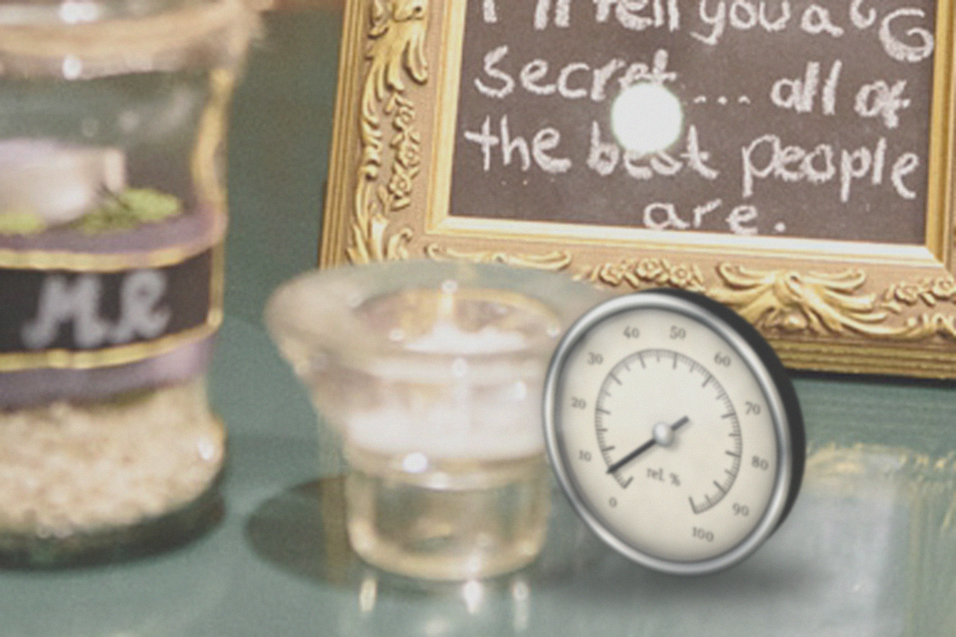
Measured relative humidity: 5%
